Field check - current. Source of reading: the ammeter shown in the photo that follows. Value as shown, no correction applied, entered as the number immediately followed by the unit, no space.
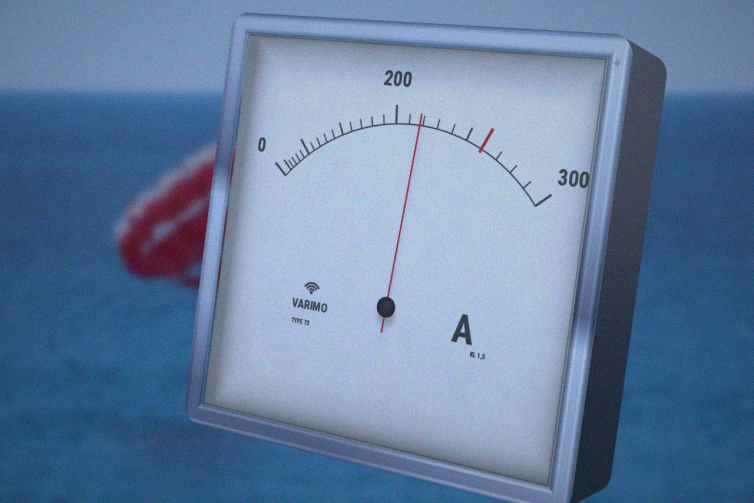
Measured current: 220A
